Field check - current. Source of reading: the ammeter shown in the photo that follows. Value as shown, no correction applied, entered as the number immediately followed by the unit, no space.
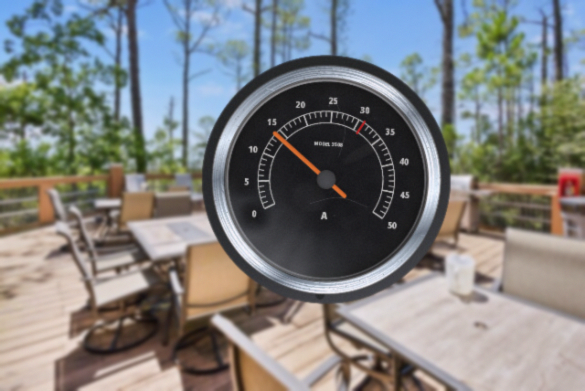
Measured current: 14A
